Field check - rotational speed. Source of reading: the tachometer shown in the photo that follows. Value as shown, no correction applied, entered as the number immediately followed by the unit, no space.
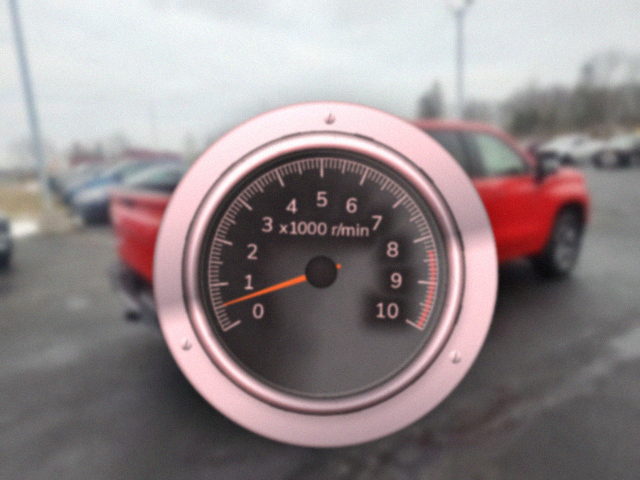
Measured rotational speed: 500rpm
